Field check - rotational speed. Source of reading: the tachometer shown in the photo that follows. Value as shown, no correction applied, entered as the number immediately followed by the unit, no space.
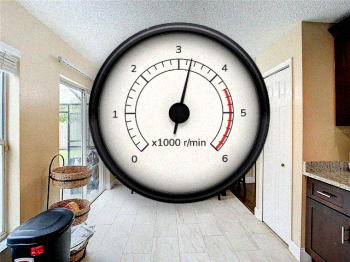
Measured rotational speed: 3300rpm
